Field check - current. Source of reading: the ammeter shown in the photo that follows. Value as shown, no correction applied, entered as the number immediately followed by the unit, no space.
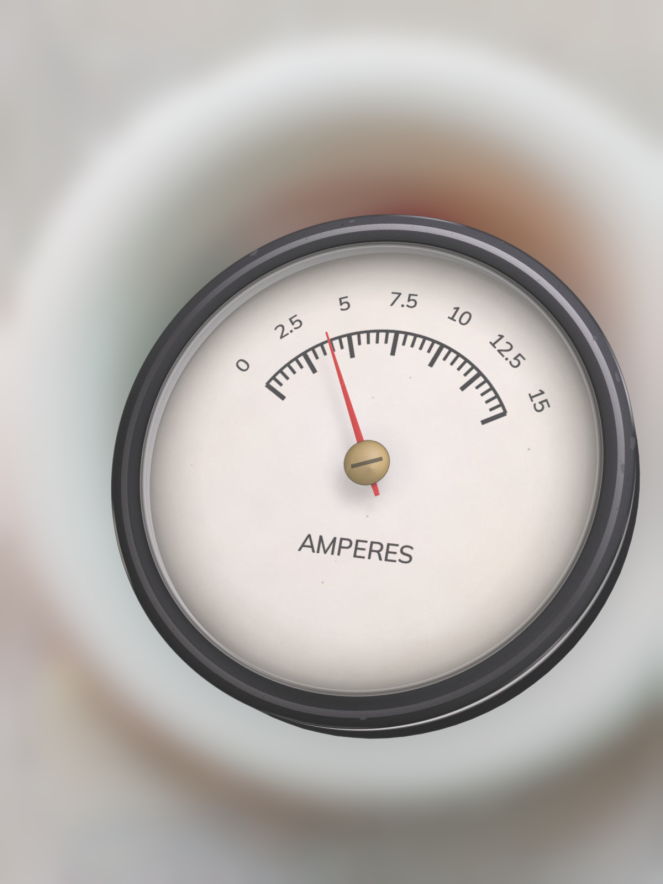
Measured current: 4A
